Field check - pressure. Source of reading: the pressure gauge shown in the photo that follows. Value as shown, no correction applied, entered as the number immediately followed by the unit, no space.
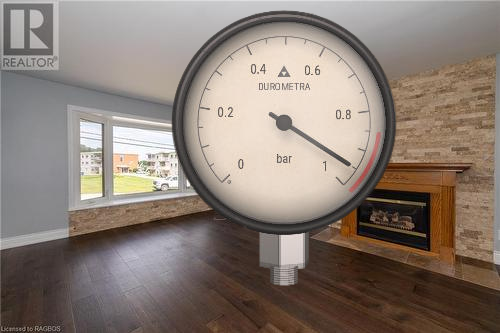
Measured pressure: 0.95bar
